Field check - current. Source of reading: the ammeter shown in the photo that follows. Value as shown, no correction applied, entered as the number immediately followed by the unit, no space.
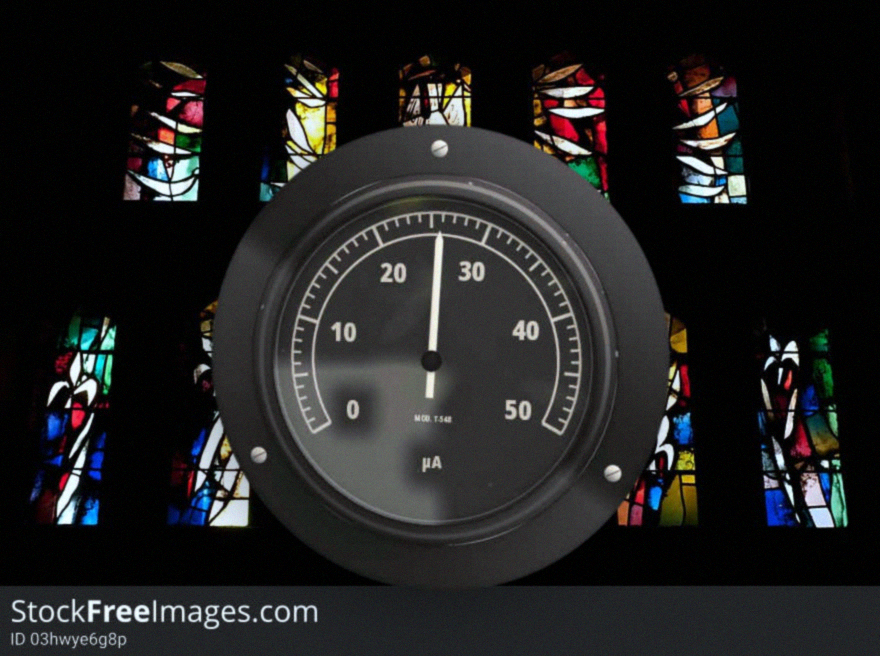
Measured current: 26µA
